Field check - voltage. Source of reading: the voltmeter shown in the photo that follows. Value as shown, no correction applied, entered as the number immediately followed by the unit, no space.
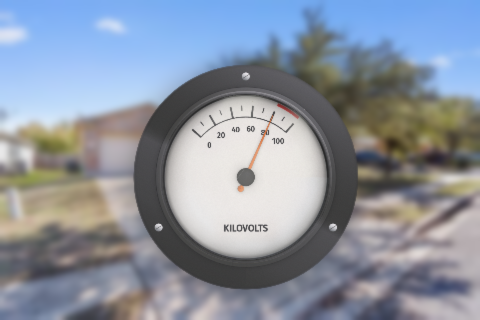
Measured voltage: 80kV
